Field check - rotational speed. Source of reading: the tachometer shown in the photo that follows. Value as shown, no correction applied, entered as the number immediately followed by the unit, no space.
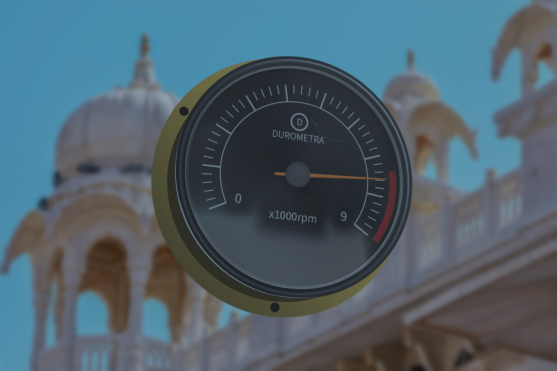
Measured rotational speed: 7600rpm
